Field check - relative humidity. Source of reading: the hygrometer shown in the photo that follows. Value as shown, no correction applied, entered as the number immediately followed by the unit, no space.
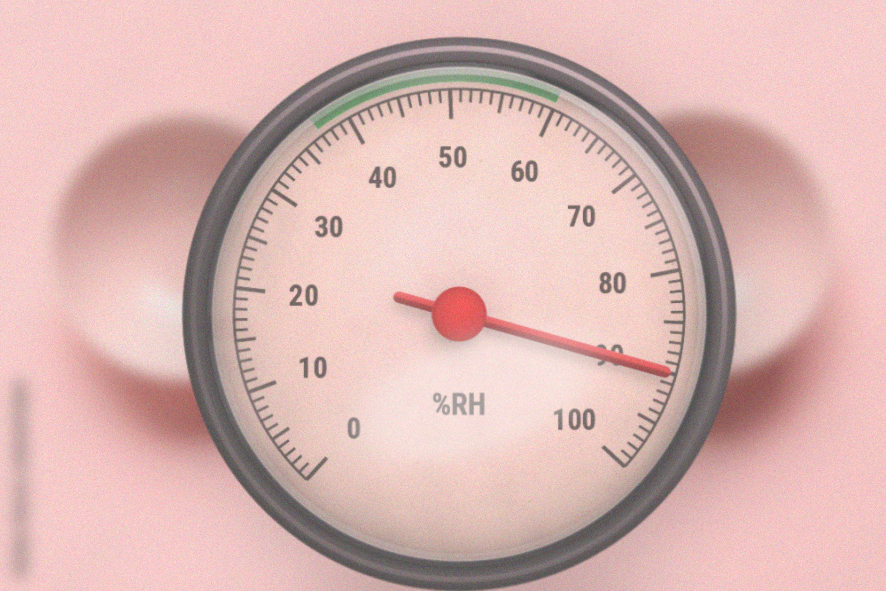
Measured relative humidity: 90%
